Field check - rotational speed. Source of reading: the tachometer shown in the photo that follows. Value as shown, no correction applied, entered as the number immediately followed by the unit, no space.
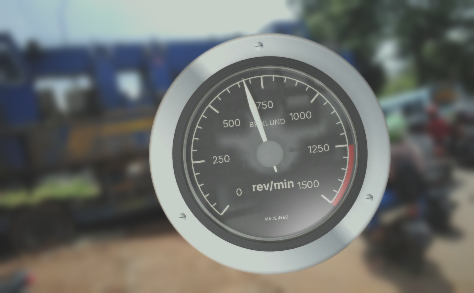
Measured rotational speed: 675rpm
